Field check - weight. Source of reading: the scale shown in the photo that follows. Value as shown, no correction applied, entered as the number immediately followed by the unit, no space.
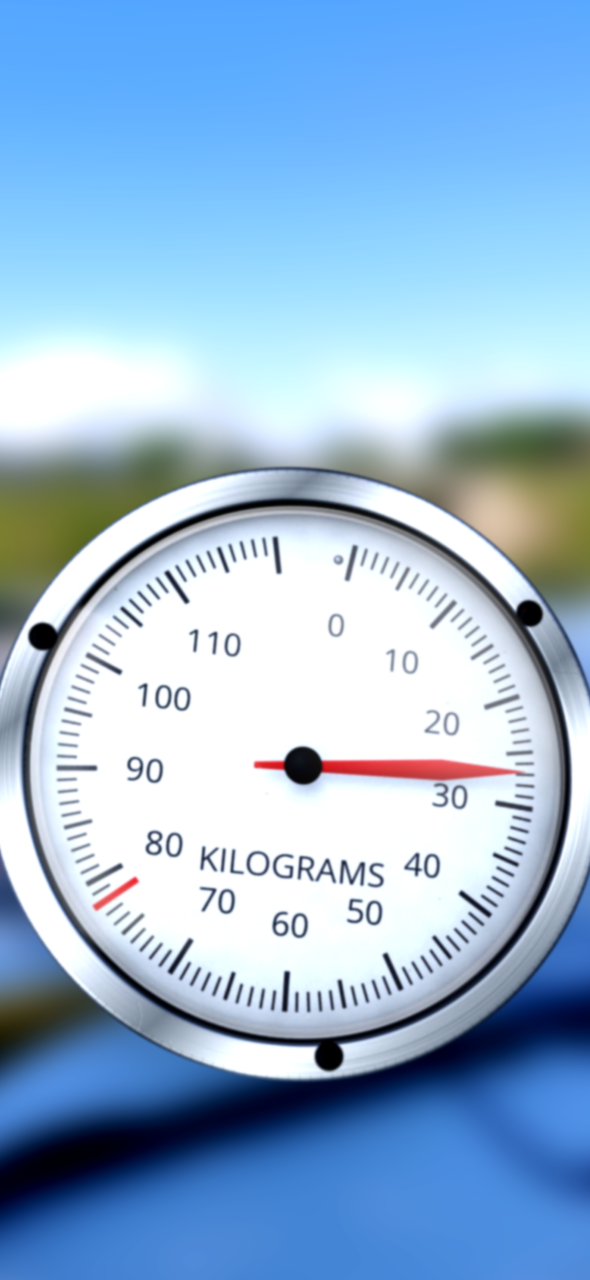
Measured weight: 27kg
